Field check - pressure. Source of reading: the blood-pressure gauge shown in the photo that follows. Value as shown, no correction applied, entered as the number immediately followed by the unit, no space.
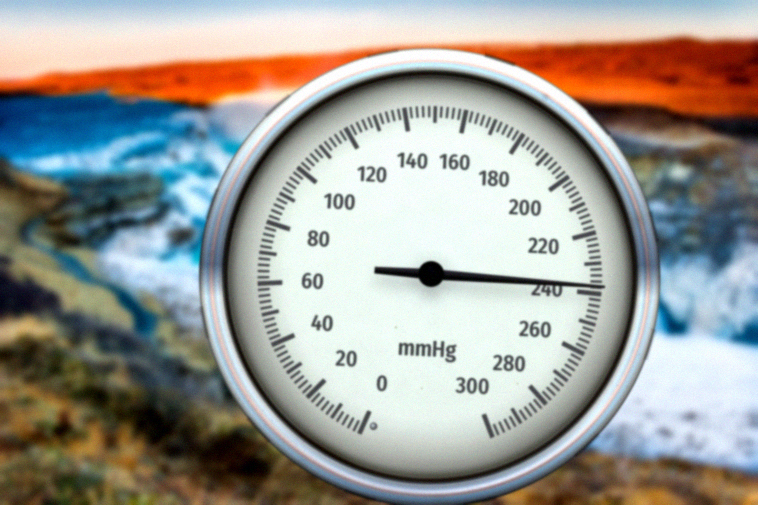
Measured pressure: 238mmHg
